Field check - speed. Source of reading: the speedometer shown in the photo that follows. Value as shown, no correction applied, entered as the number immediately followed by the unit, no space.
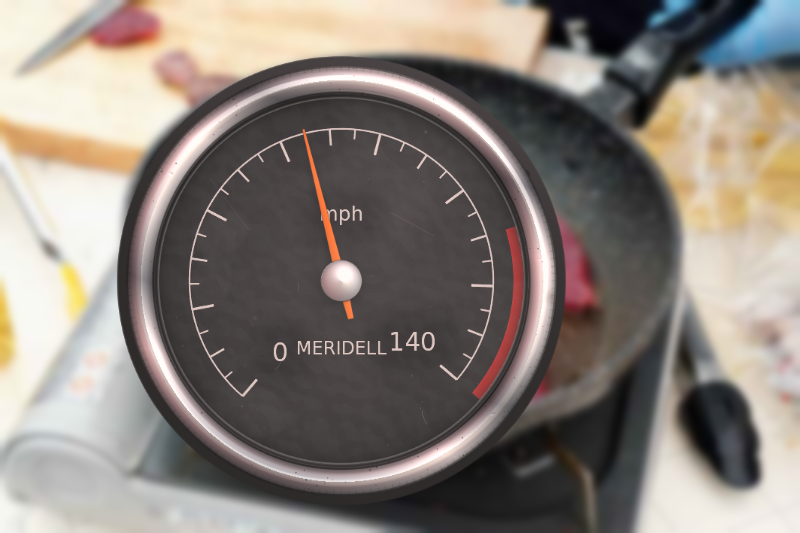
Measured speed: 65mph
